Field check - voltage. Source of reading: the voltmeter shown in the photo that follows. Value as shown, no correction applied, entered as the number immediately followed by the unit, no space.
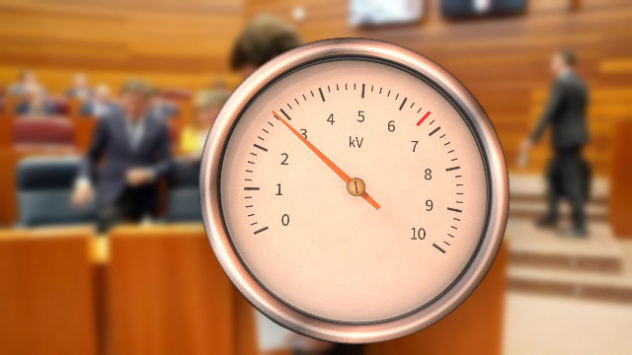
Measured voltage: 2.8kV
